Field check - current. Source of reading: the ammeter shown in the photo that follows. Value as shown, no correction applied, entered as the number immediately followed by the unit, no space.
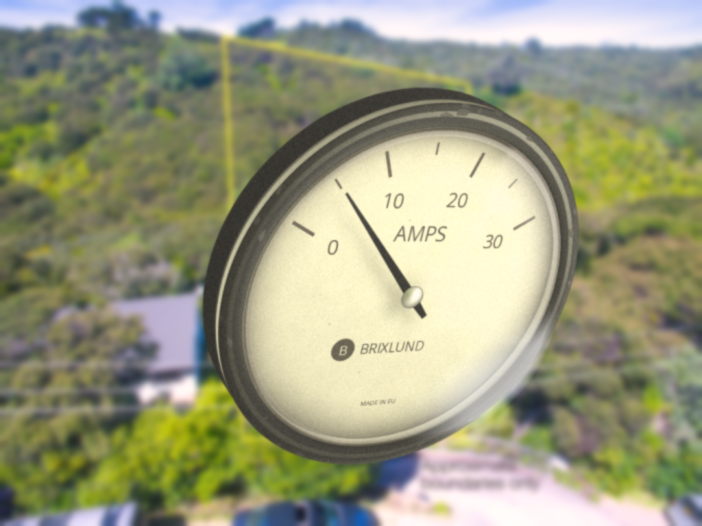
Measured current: 5A
